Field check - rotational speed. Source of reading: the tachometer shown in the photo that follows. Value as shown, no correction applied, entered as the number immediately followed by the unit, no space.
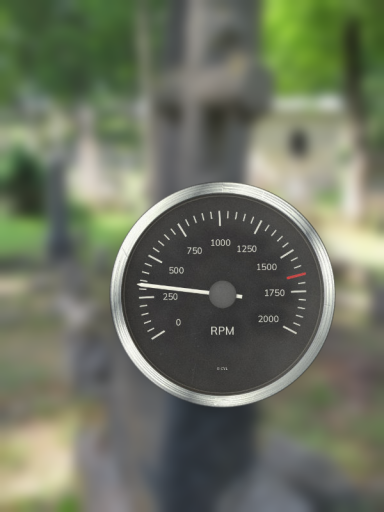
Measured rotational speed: 325rpm
